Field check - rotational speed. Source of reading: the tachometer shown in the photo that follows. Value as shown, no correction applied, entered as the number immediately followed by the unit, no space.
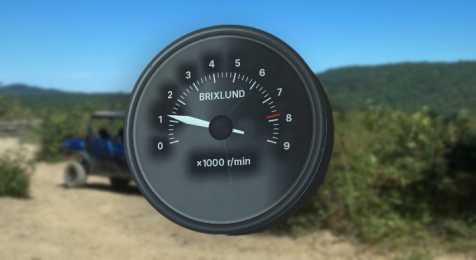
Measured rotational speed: 1200rpm
